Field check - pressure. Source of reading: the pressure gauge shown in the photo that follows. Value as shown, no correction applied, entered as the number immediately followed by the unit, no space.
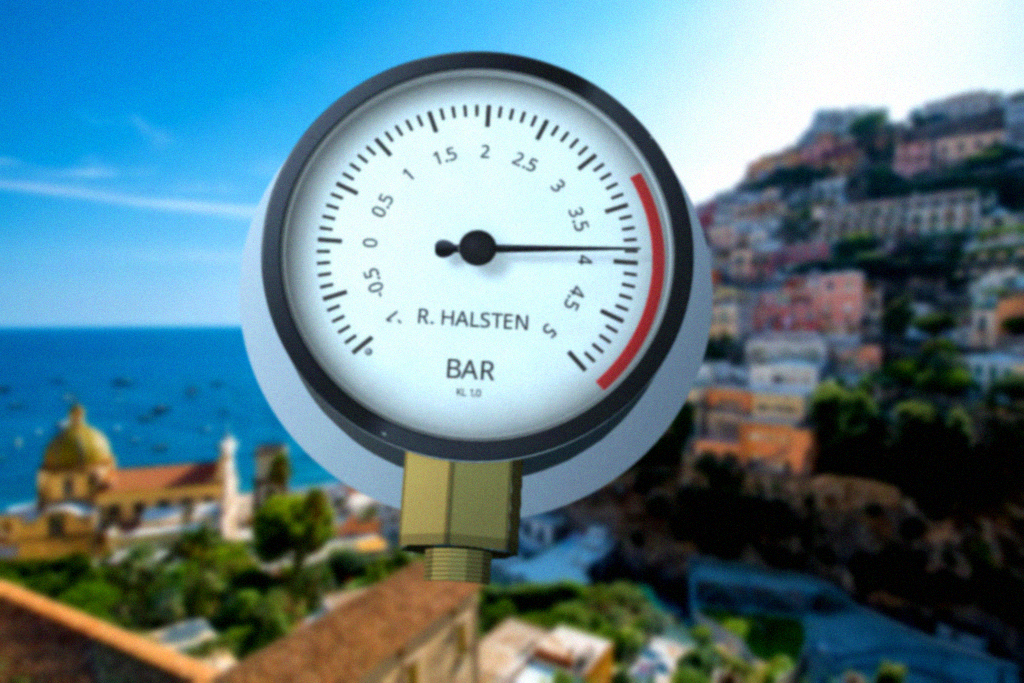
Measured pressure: 3.9bar
